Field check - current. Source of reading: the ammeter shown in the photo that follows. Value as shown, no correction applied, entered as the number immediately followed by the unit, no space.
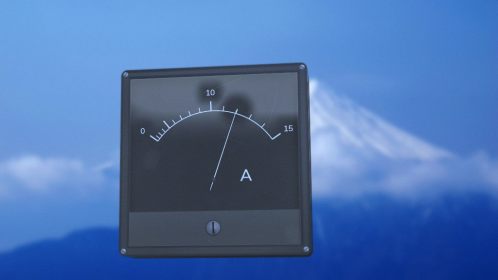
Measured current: 12A
